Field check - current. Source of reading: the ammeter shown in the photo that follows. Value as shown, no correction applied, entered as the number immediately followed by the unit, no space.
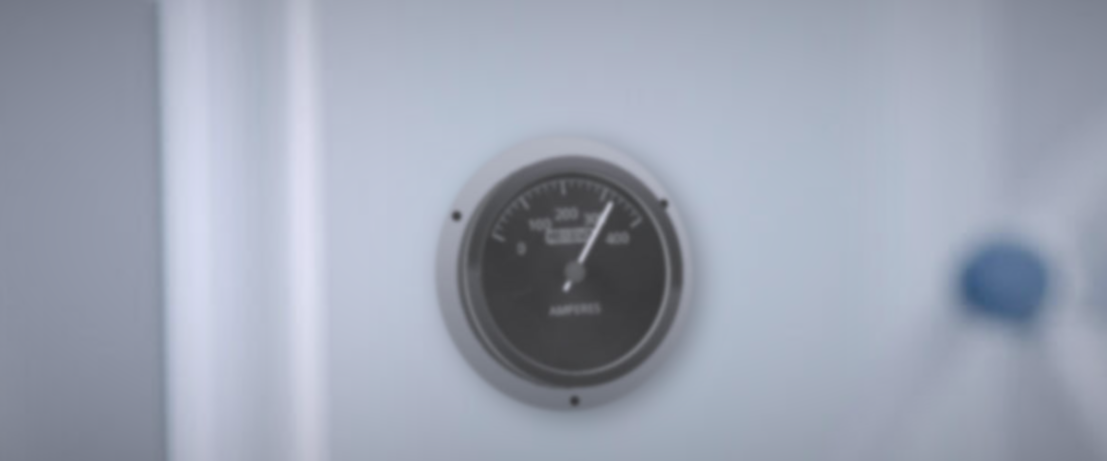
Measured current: 320A
